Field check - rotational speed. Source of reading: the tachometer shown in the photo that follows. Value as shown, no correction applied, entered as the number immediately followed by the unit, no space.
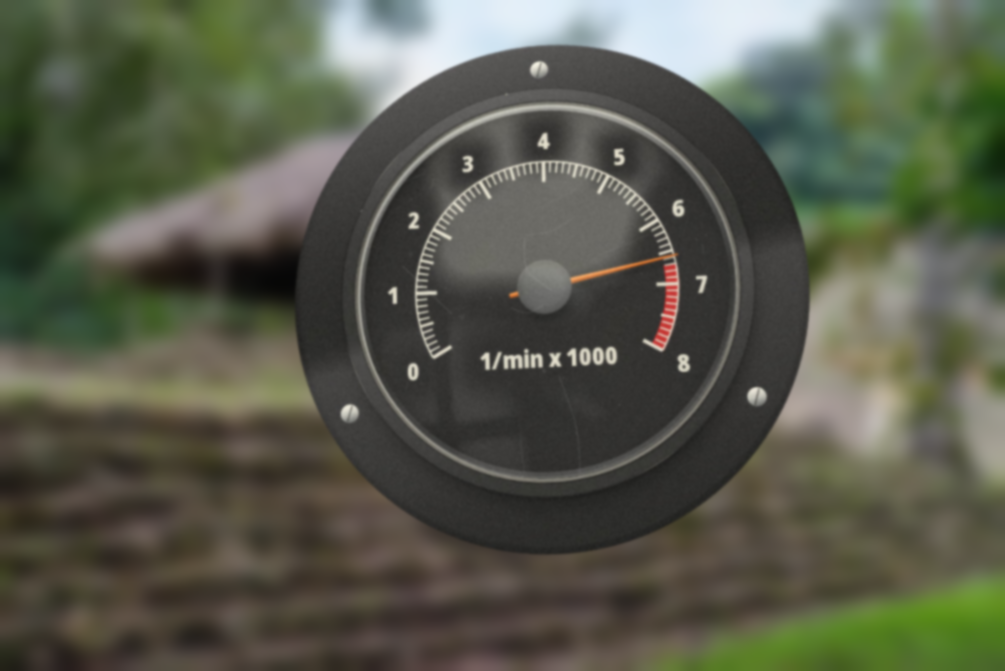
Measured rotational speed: 6600rpm
